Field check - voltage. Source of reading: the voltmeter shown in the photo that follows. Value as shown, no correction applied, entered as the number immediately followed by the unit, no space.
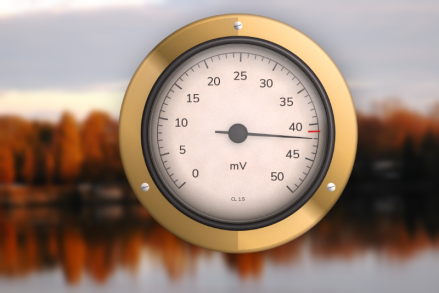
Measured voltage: 42mV
